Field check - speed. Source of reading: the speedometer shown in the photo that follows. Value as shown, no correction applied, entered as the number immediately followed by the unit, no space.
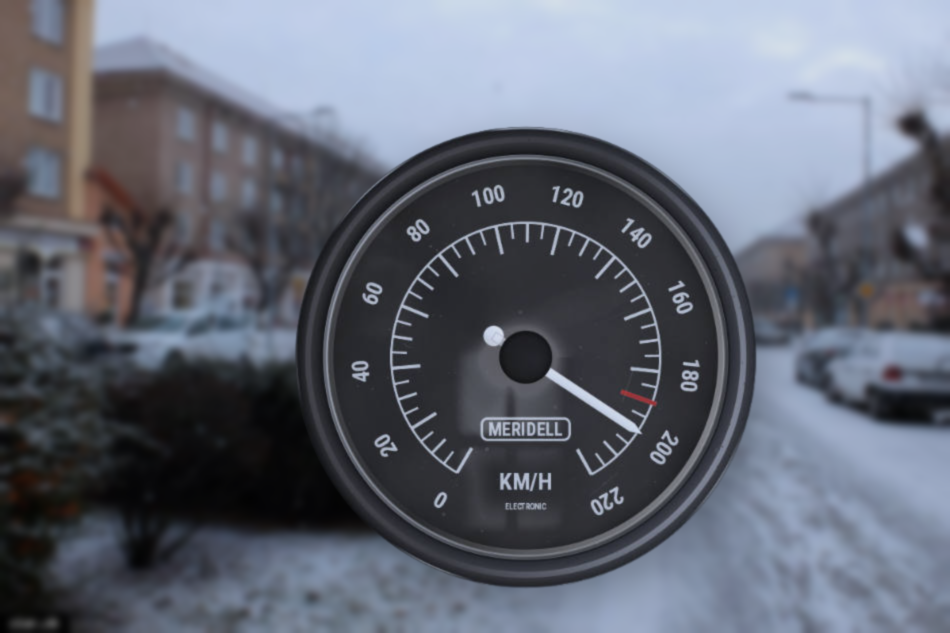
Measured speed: 200km/h
